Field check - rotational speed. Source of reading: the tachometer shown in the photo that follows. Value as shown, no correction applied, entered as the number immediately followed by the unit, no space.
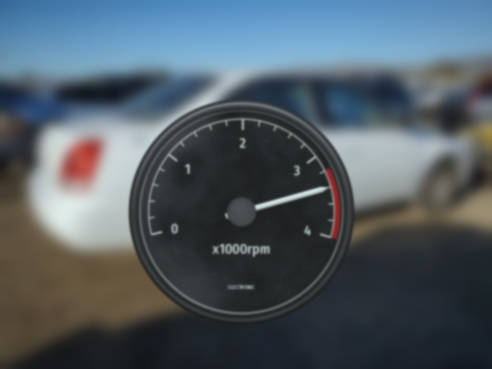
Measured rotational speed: 3400rpm
